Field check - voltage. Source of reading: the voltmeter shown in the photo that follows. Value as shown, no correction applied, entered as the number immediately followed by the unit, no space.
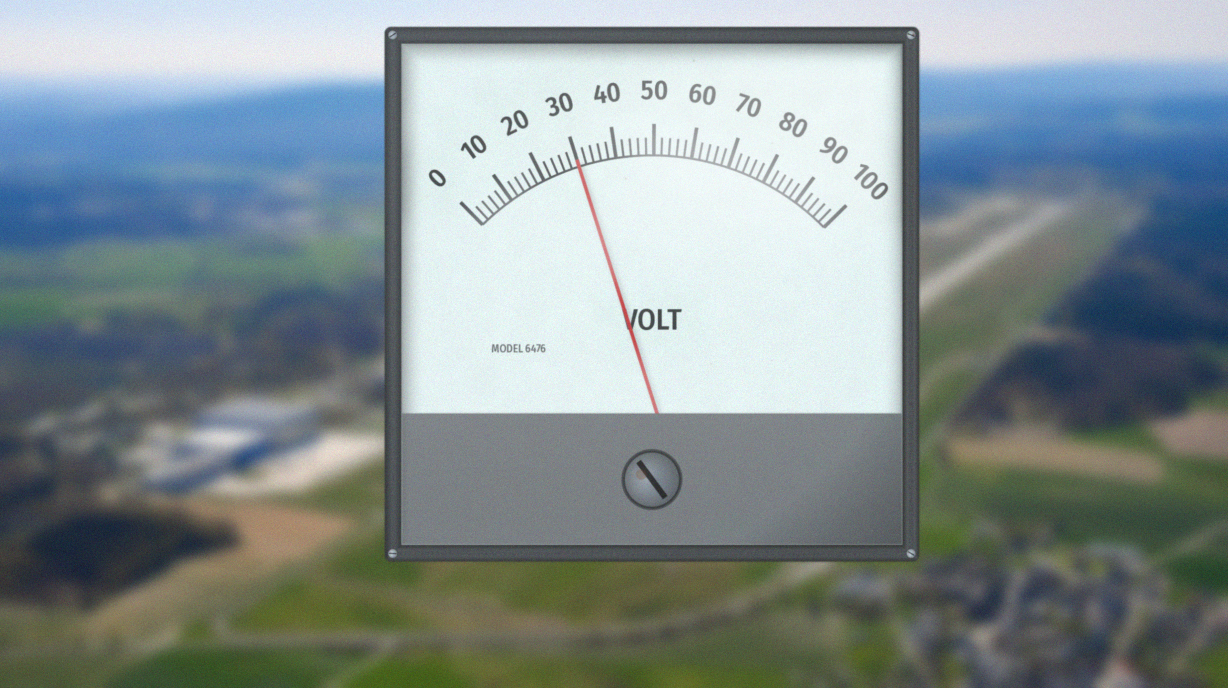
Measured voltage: 30V
